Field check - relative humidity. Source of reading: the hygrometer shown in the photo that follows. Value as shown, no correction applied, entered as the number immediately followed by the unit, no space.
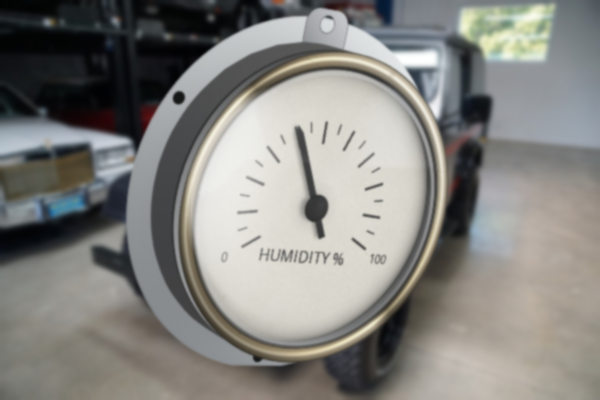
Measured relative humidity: 40%
